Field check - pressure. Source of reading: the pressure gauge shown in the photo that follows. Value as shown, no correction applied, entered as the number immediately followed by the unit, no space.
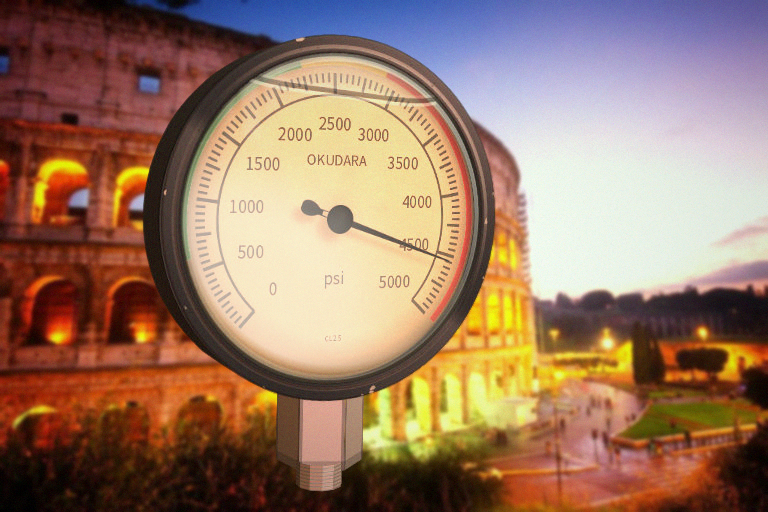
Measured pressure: 4550psi
